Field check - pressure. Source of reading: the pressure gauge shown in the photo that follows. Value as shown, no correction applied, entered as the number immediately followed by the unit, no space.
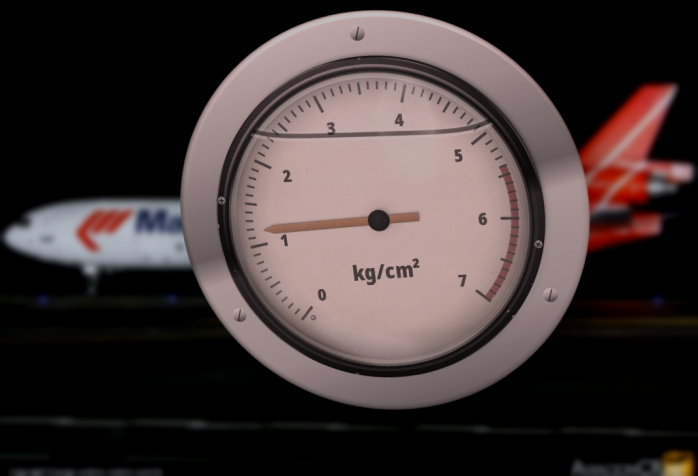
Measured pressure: 1.2kg/cm²
